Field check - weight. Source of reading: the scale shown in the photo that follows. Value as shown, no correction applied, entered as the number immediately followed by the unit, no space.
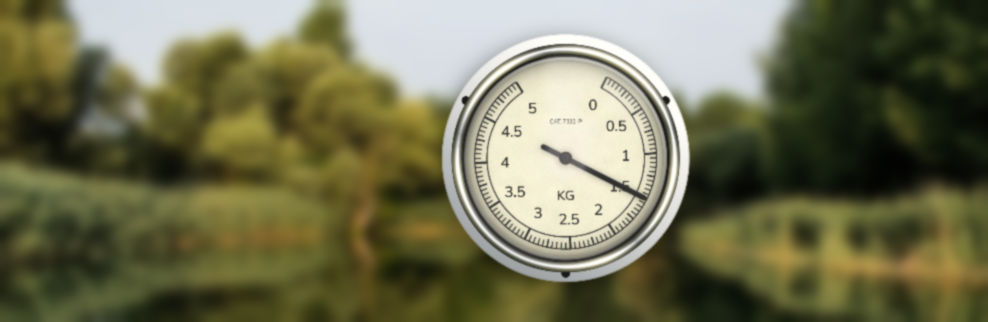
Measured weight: 1.5kg
